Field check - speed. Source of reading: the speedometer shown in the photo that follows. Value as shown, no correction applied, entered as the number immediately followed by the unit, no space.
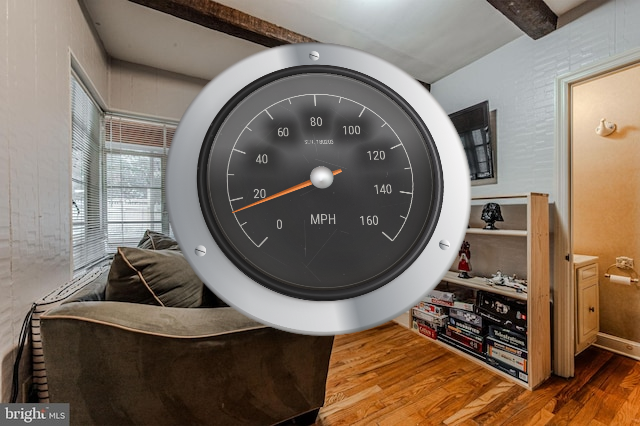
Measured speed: 15mph
